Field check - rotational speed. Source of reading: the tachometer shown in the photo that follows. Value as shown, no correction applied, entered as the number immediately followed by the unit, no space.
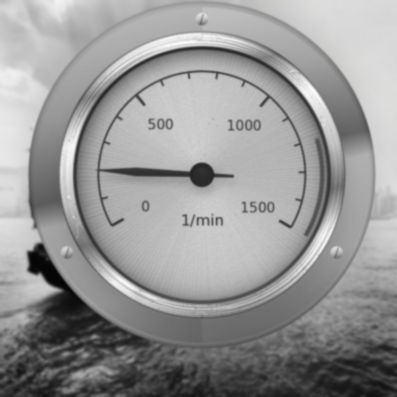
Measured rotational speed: 200rpm
